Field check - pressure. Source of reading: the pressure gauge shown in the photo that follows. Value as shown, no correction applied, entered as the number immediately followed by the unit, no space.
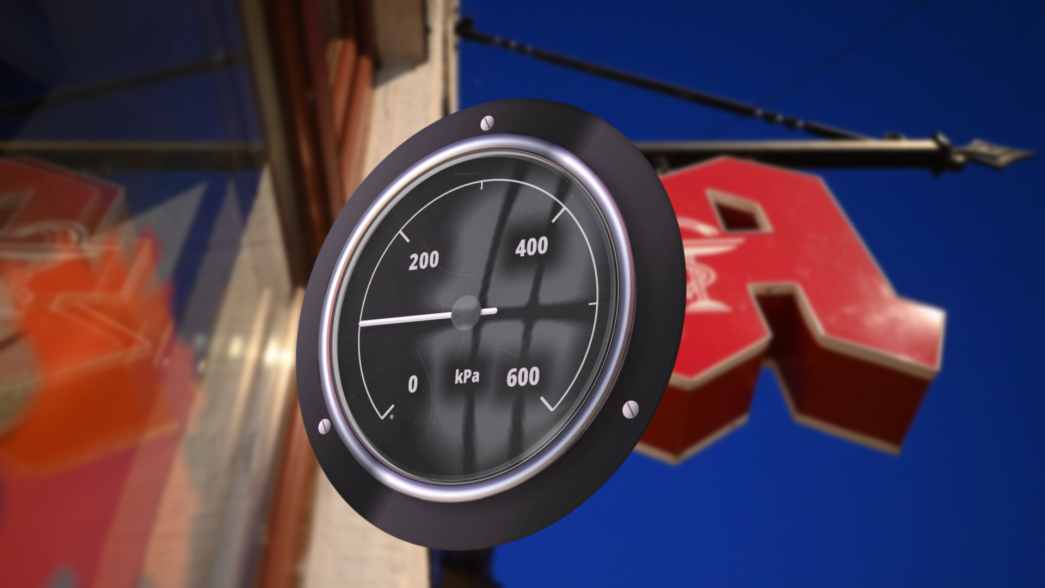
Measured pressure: 100kPa
